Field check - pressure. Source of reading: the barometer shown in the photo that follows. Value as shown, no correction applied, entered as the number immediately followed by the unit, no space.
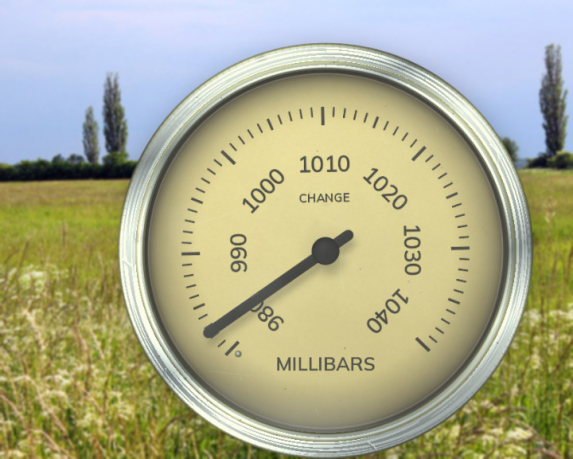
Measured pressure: 982.5mbar
